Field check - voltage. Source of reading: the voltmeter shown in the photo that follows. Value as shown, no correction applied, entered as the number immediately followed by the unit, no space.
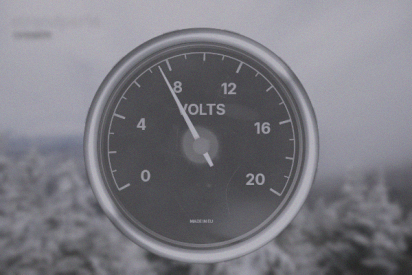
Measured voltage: 7.5V
